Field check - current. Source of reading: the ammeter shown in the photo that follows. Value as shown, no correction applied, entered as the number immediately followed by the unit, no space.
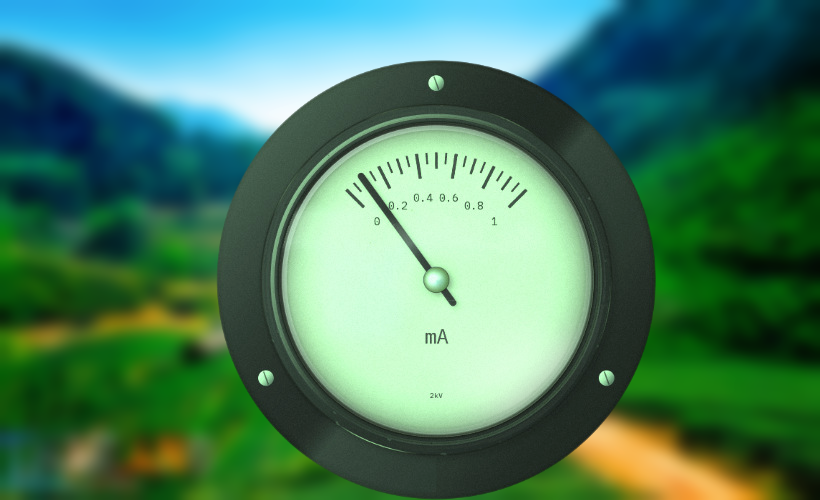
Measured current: 0.1mA
